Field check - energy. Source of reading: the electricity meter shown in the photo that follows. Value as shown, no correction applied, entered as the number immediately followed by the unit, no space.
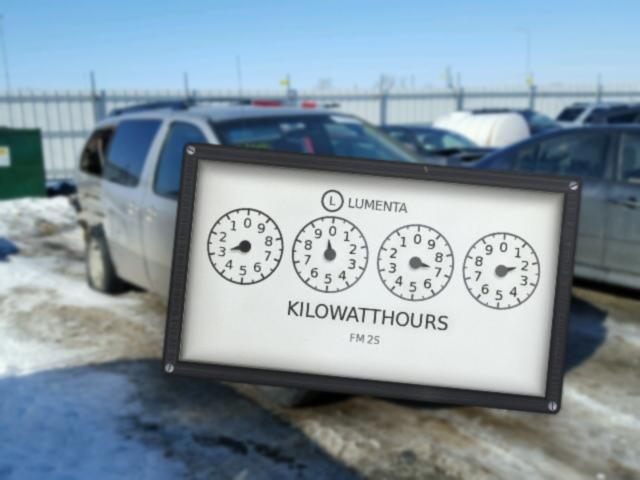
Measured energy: 2972kWh
